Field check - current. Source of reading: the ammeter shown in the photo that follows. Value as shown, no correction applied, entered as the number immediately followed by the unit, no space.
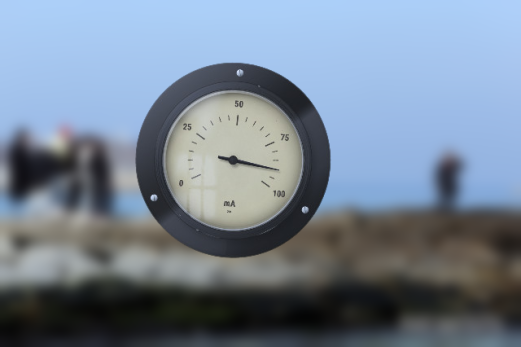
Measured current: 90mA
